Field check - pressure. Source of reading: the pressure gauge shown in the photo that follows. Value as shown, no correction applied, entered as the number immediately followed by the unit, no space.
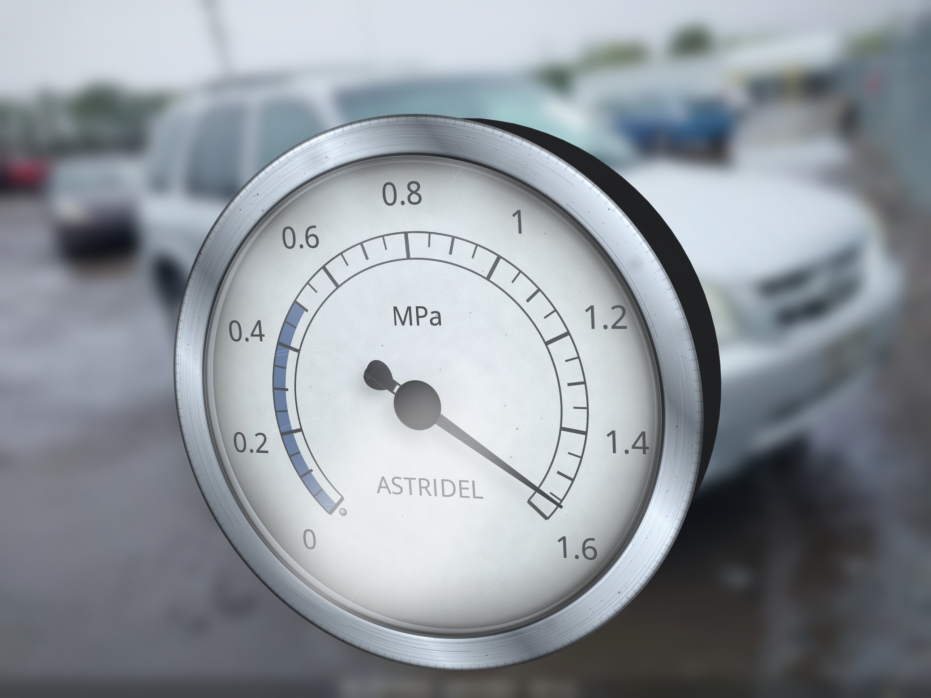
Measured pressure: 1.55MPa
